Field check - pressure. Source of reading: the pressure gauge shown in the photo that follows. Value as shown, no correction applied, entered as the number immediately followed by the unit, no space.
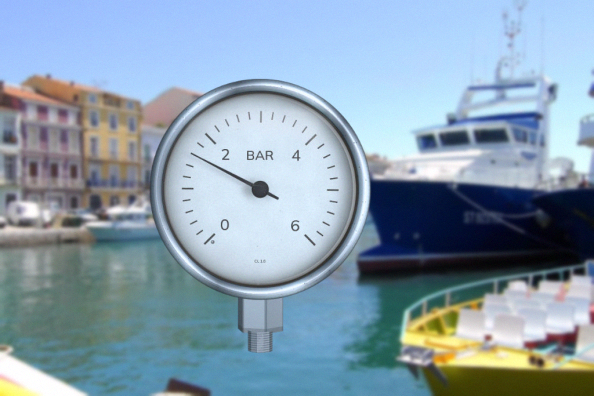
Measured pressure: 1.6bar
